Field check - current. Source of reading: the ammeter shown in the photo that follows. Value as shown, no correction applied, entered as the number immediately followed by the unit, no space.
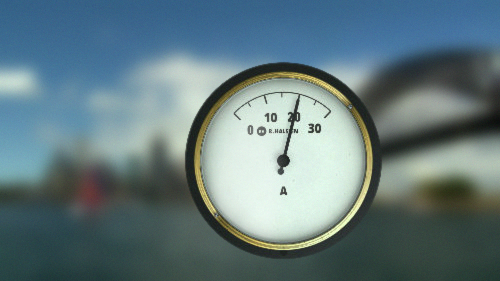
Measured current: 20A
